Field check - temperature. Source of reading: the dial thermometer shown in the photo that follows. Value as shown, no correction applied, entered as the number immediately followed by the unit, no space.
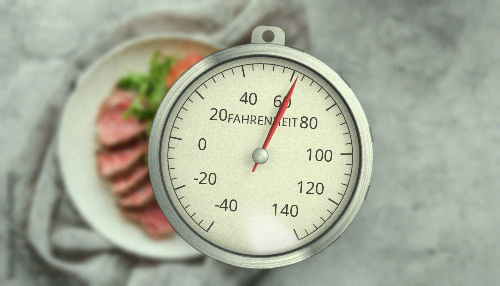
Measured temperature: 62°F
